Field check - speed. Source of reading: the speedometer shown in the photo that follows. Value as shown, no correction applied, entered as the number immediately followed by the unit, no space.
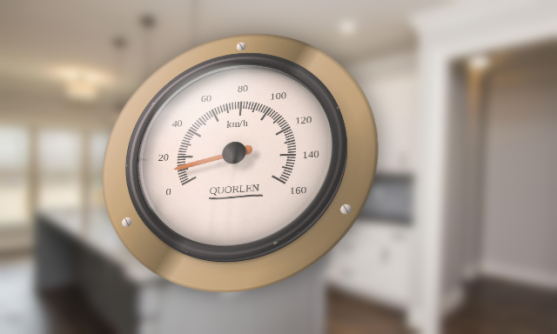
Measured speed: 10km/h
